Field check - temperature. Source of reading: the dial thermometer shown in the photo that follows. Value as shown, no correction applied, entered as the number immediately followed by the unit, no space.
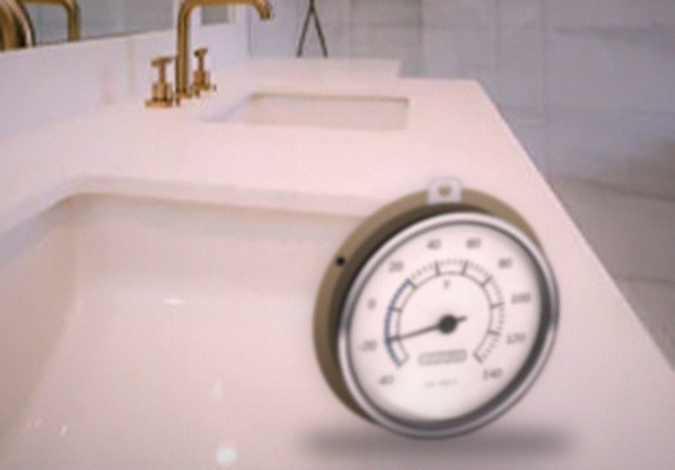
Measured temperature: -20°F
